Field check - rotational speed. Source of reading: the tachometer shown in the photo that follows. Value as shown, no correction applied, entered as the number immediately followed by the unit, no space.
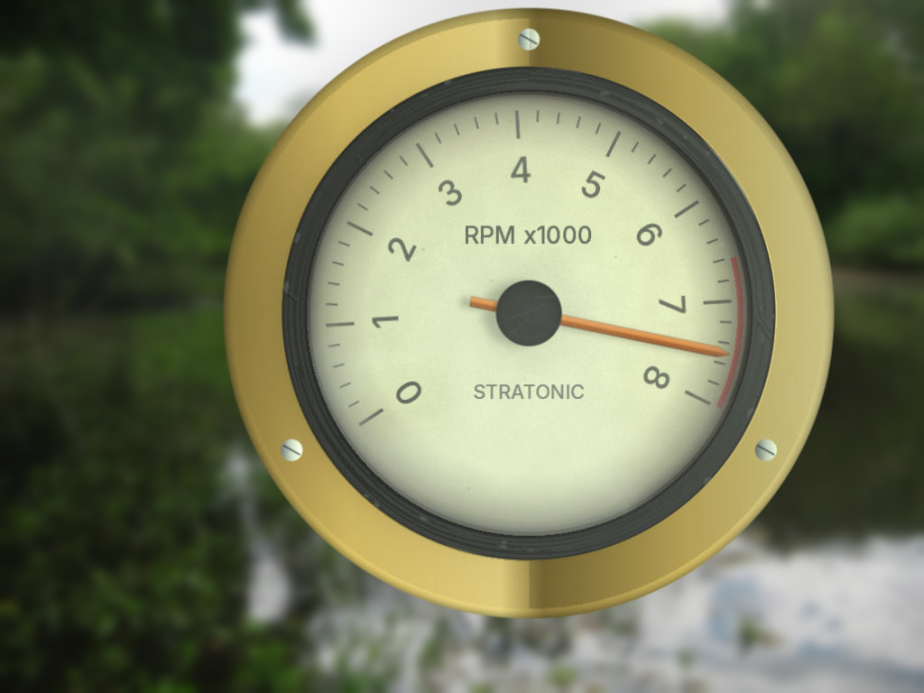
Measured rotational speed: 7500rpm
